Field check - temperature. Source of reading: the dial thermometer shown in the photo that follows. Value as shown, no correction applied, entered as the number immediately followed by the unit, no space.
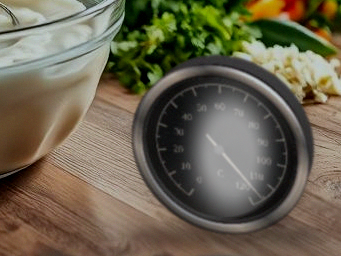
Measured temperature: 115°C
